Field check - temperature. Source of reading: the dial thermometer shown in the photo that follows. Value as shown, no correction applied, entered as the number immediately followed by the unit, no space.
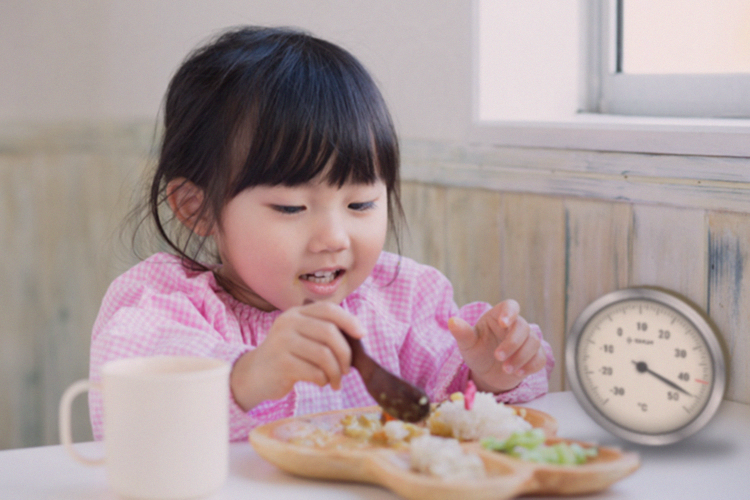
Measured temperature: 45°C
